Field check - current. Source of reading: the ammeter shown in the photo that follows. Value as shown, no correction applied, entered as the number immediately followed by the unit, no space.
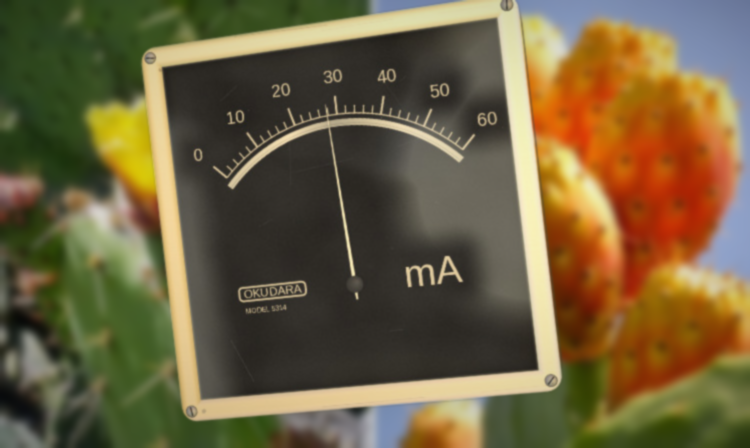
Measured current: 28mA
